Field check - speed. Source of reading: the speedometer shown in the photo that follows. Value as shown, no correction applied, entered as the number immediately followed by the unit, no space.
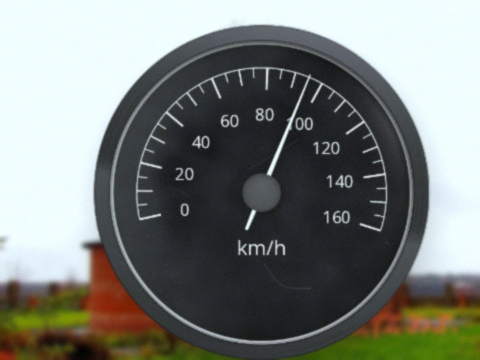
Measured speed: 95km/h
